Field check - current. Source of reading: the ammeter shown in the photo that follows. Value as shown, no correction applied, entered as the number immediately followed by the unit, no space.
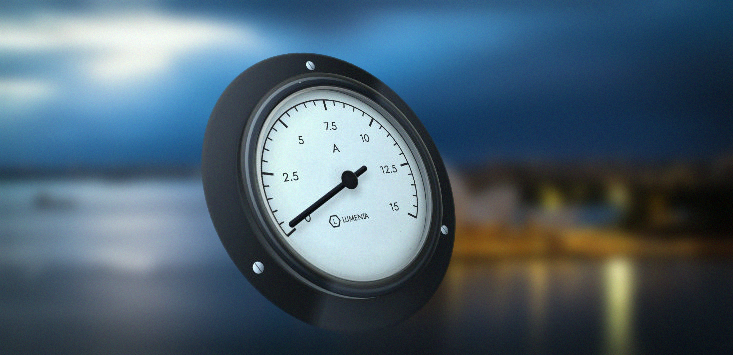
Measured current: 0.25A
